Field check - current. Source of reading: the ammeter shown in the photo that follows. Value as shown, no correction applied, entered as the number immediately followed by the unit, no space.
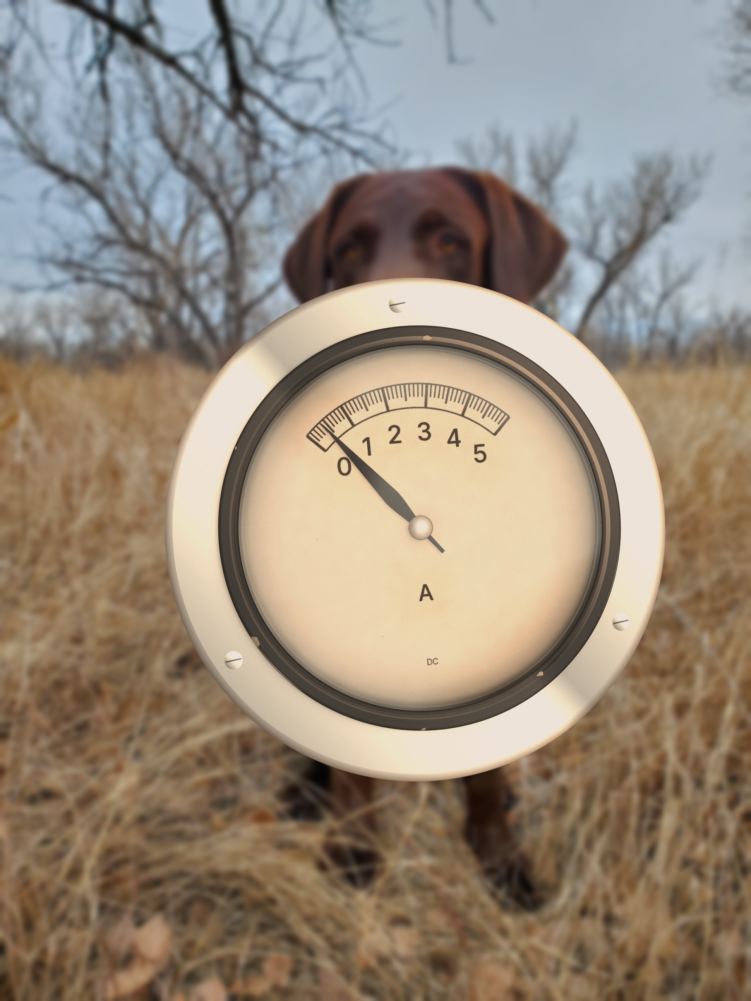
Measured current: 0.4A
